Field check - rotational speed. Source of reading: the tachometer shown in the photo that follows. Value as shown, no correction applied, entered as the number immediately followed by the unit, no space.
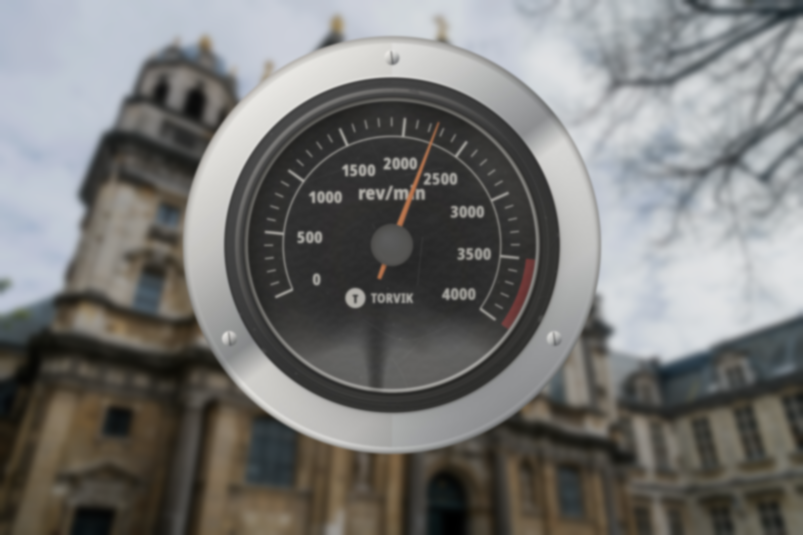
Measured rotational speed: 2250rpm
